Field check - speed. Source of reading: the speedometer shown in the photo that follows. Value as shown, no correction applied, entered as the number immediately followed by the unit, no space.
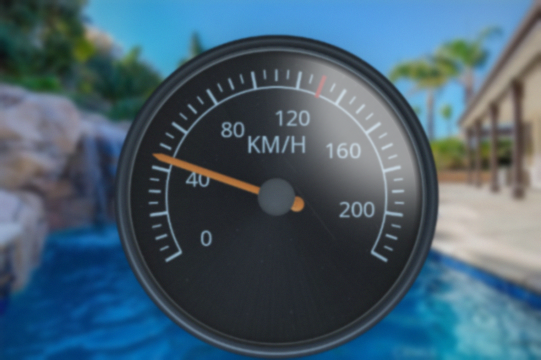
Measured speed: 45km/h
